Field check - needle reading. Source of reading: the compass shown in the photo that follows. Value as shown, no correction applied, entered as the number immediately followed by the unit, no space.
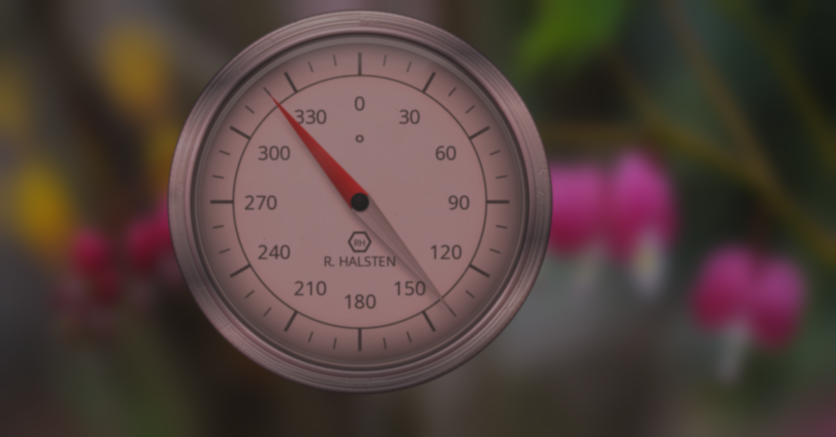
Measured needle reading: 320°
